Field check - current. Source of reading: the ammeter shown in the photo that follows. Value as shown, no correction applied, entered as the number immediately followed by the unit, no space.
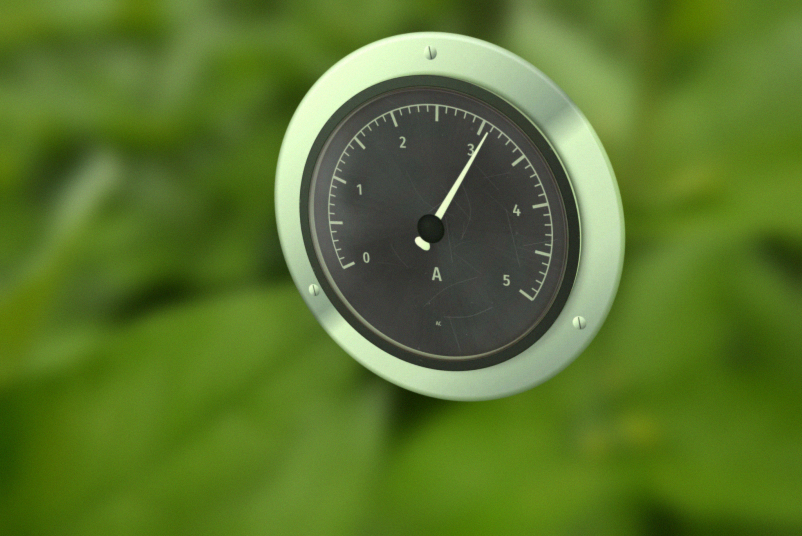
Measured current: 3.1A
